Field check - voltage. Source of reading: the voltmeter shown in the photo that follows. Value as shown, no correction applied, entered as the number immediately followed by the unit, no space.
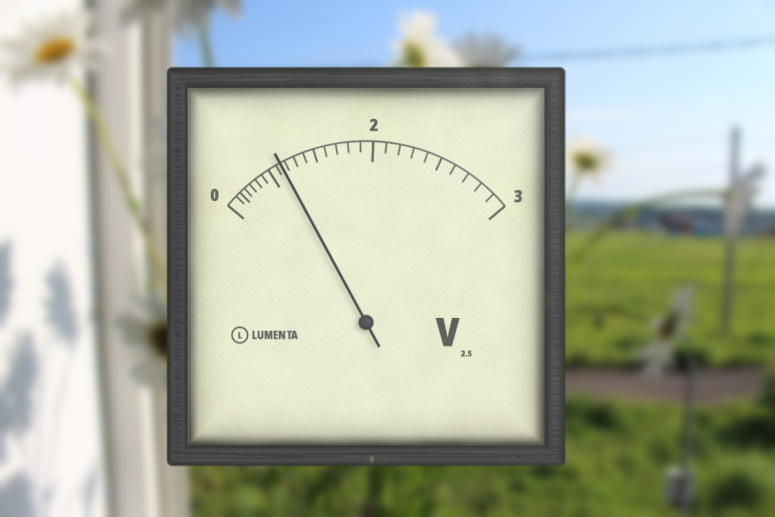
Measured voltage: 1.15V
